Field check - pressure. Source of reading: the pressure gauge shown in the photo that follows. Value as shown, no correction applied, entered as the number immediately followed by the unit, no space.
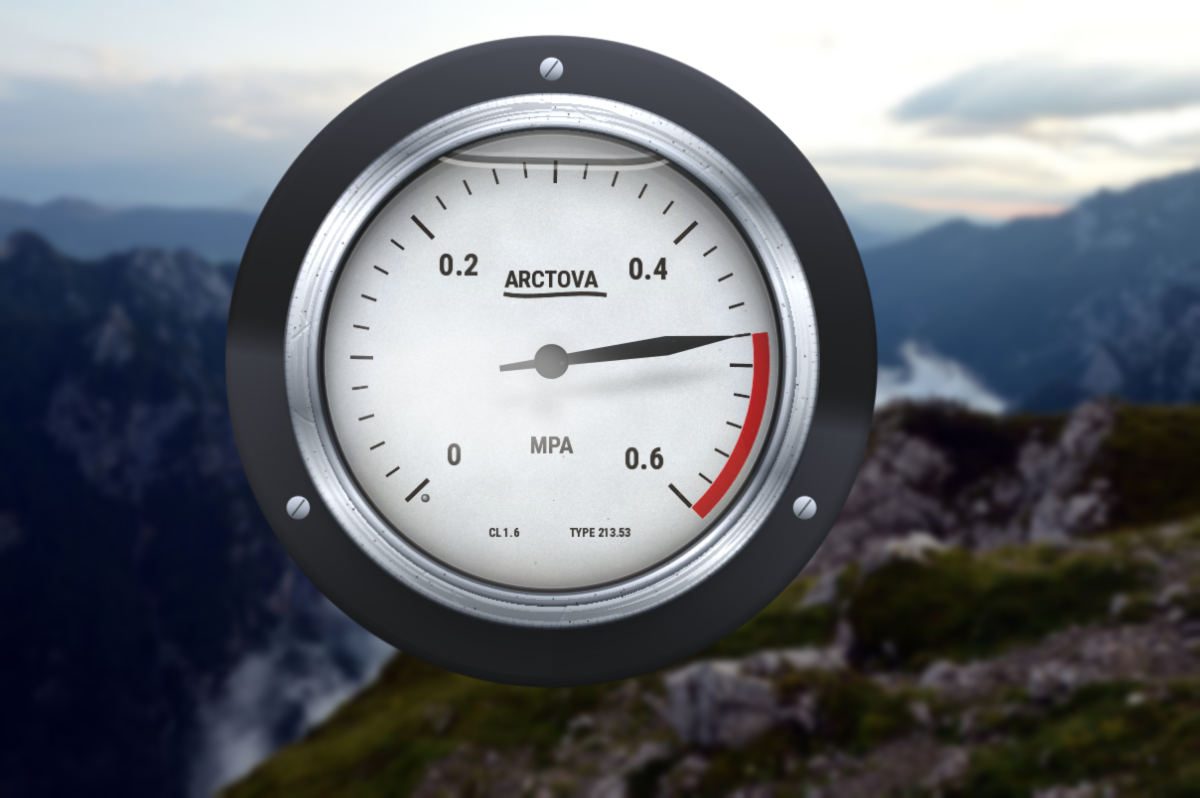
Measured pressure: 0.48MPa
